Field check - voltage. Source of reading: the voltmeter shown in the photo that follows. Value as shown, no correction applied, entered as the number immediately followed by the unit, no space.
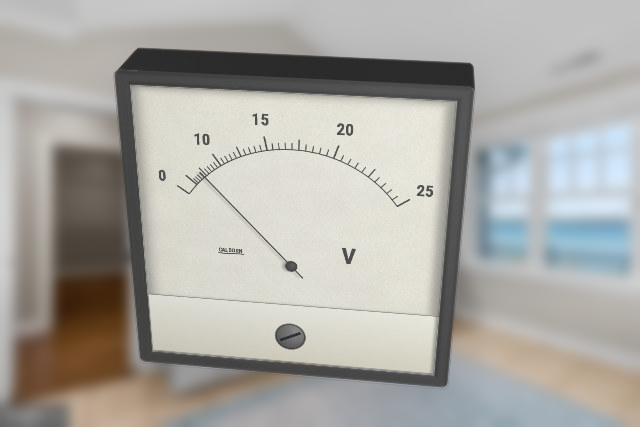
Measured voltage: 7.5V
